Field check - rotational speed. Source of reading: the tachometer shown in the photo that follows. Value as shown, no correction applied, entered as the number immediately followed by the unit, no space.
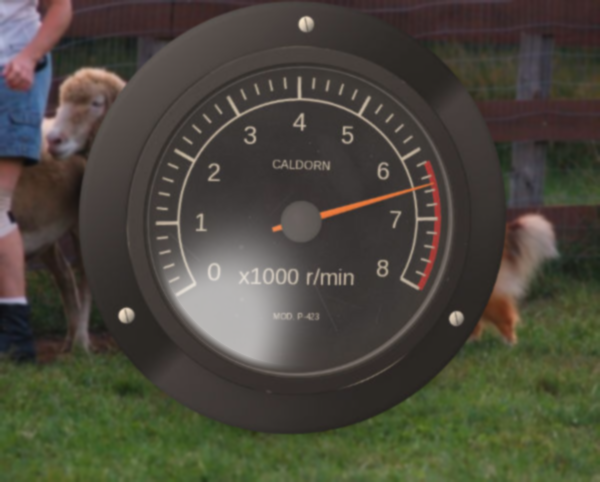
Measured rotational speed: 6500rpm
